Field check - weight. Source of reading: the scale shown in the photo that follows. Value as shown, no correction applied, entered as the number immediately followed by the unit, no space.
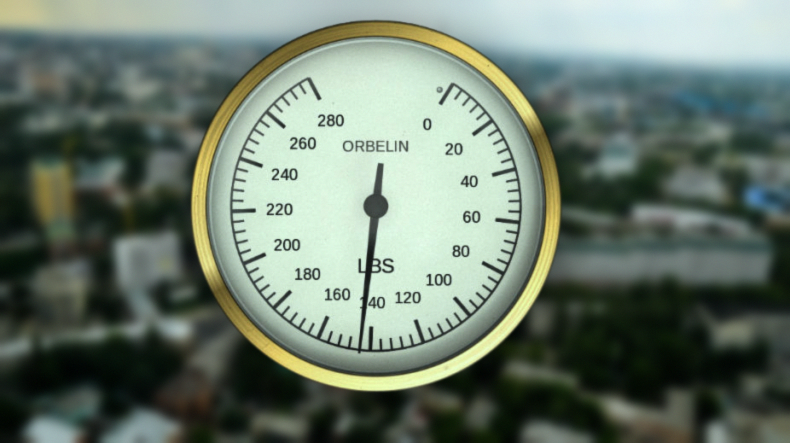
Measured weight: 144lb
